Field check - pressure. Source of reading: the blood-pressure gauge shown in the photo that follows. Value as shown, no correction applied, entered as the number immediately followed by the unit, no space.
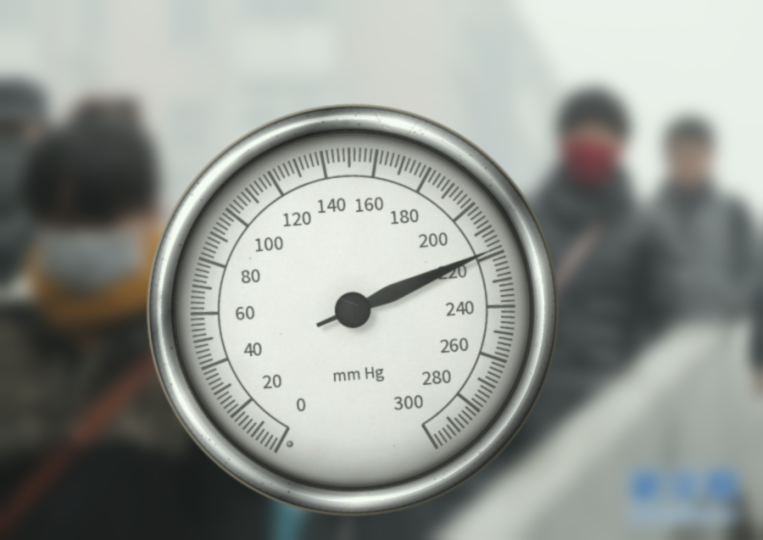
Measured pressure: 218mmHg
